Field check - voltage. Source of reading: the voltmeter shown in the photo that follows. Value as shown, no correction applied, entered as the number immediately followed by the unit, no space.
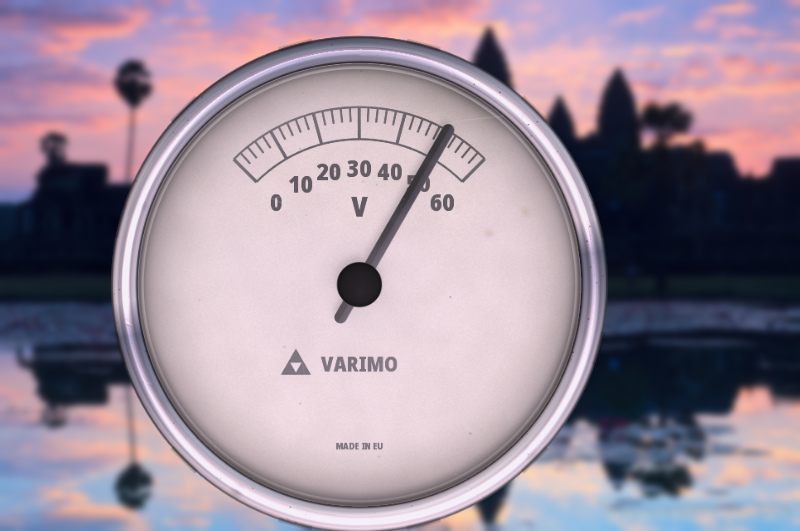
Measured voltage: 50V
